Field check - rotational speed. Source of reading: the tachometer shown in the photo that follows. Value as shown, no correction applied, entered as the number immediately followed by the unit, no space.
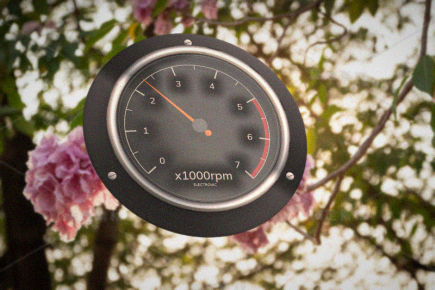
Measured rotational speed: 2250rpm
